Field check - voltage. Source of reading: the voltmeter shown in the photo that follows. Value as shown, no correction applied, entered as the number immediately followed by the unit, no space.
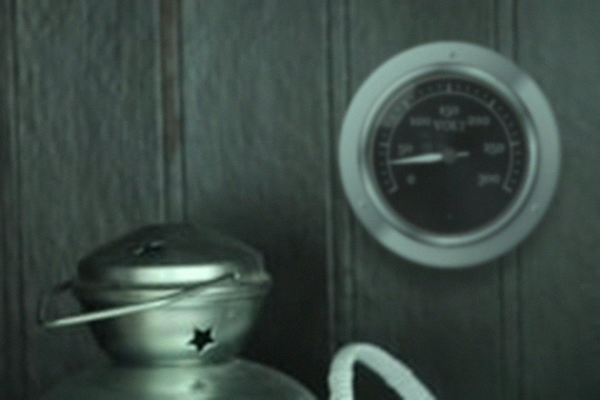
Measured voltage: 30V
